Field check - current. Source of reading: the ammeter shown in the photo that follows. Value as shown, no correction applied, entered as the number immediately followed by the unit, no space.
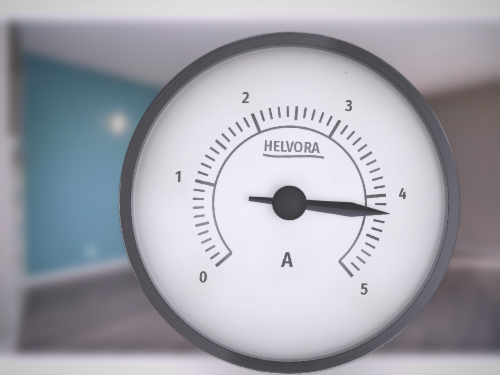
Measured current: 4.2A
